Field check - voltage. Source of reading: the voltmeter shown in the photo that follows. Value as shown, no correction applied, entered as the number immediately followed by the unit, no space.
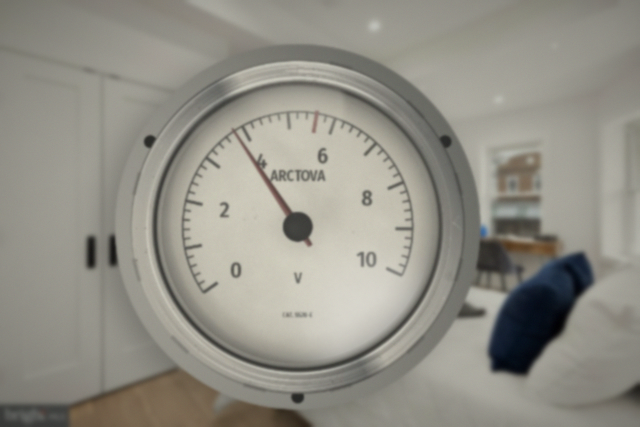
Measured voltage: 3.8V
